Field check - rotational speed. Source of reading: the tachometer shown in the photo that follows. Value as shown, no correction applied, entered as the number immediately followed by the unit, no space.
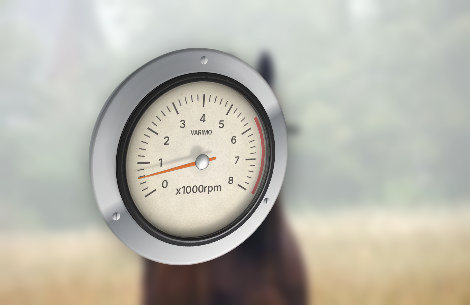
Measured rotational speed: 600rpm
